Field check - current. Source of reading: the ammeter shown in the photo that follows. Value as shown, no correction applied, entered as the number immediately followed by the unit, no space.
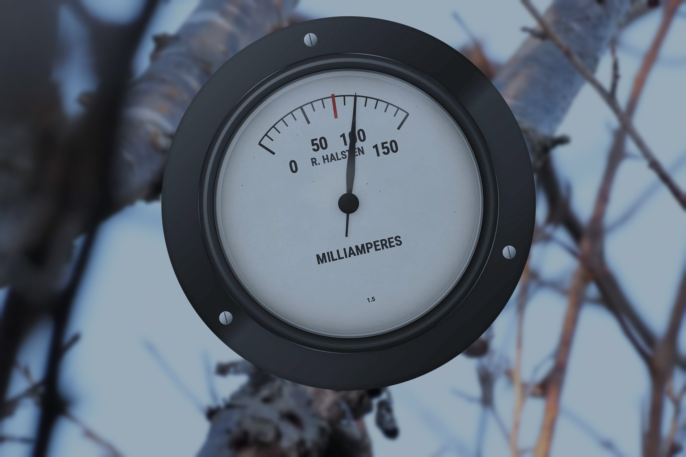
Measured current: 100mA
